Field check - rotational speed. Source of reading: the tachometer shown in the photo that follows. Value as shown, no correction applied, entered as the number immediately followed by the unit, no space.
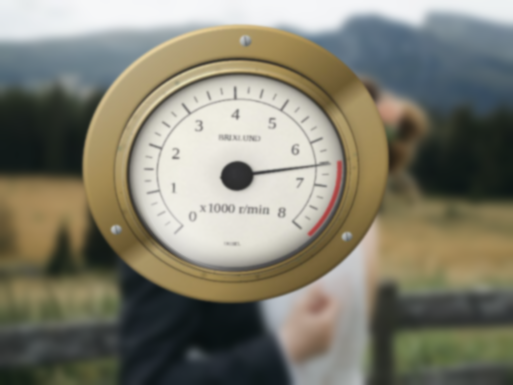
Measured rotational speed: 6500rpm
